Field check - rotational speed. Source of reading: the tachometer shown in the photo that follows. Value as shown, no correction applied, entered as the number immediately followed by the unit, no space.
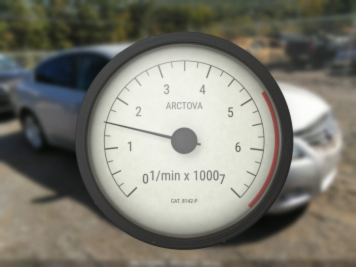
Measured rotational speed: 1500rpm
